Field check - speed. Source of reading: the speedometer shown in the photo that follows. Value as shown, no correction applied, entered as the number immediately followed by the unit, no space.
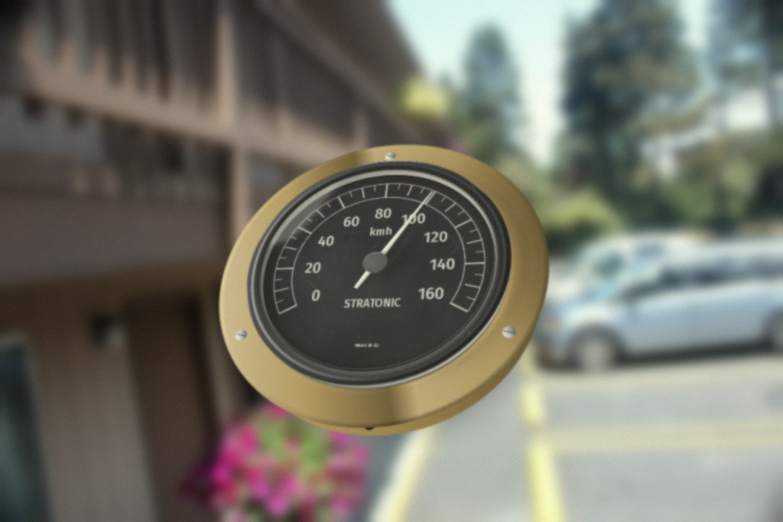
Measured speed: 100km/h
